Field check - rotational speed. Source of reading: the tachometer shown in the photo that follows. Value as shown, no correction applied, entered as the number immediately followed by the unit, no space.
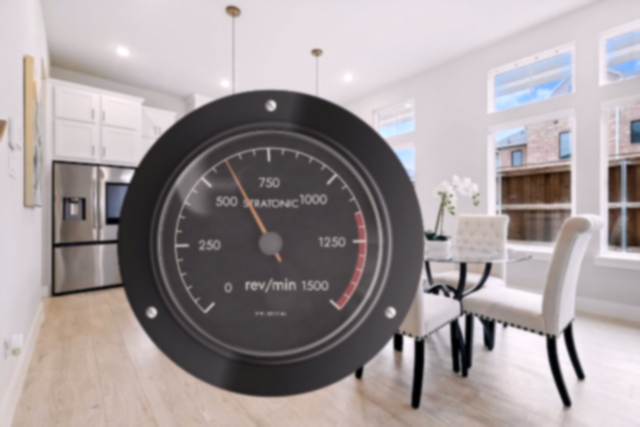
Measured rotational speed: 600rpm
